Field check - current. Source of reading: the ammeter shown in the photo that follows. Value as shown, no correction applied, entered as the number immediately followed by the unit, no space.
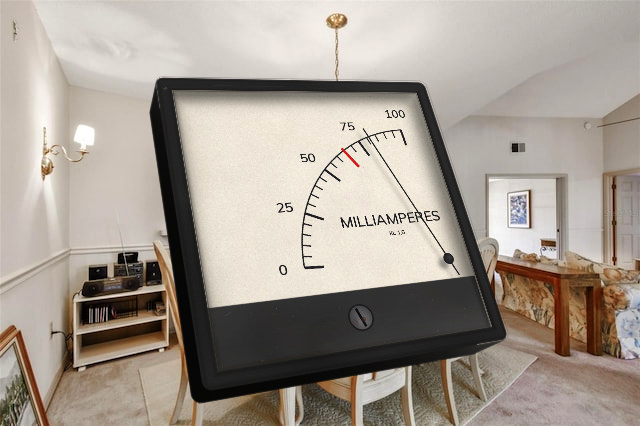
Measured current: 80mA
